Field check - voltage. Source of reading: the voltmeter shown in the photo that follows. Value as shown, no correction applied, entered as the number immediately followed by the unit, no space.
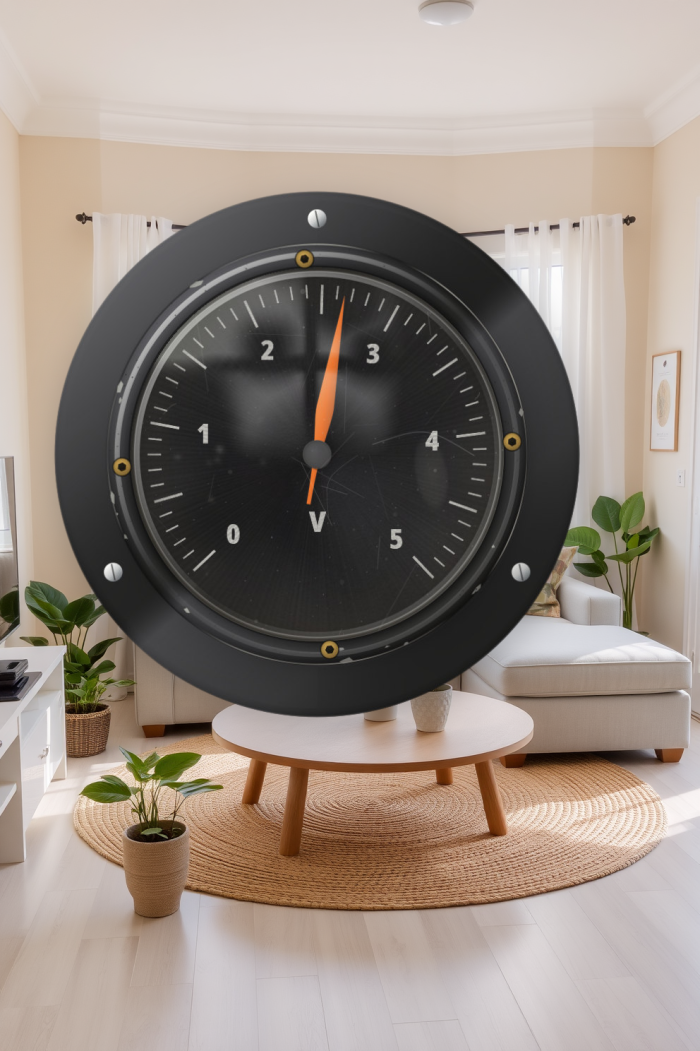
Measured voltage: 2.65V
